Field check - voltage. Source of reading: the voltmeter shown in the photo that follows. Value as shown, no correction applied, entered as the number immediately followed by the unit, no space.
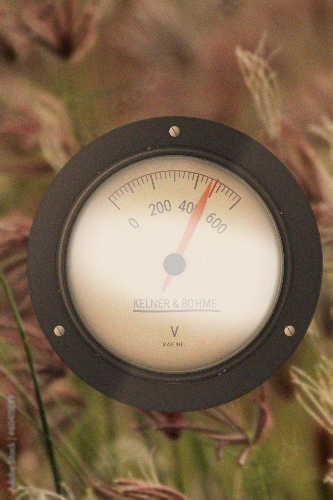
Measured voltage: 460V
